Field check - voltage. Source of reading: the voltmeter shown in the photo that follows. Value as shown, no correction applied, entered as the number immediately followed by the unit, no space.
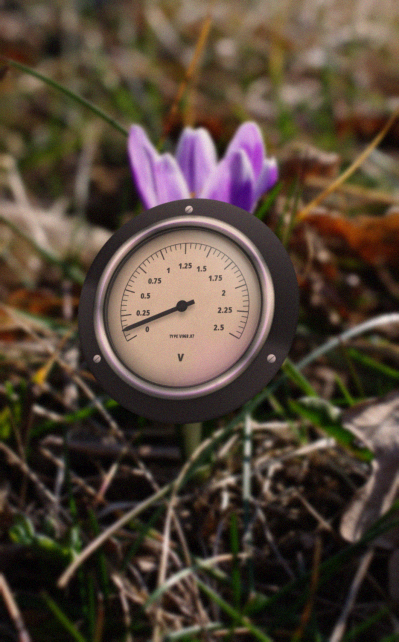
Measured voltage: 0.1V
